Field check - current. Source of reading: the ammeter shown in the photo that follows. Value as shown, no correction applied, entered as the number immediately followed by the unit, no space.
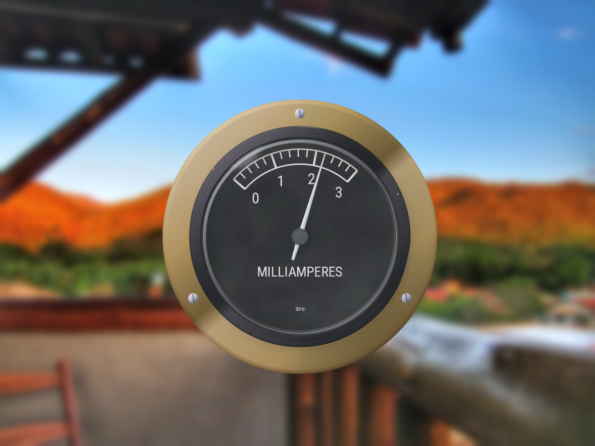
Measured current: 2.2mA
